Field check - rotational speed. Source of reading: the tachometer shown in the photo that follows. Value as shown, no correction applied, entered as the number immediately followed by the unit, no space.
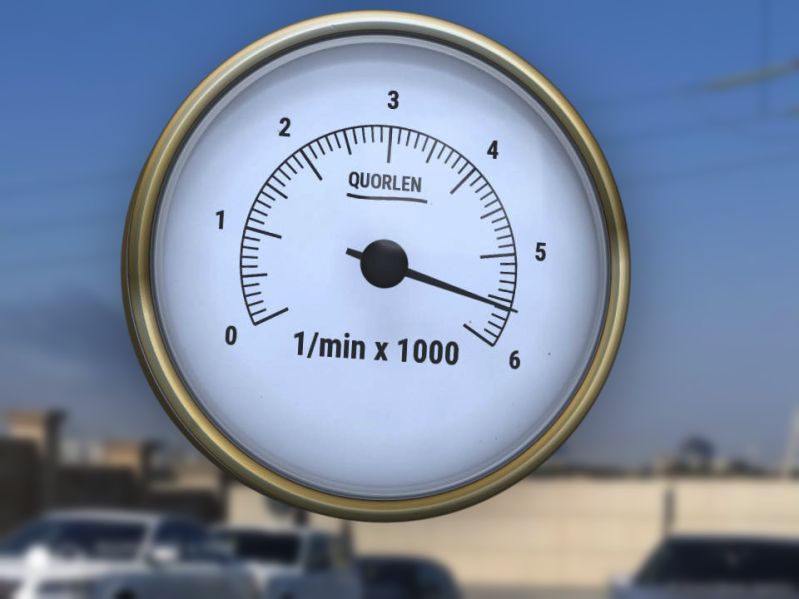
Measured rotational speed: 5600rpm
